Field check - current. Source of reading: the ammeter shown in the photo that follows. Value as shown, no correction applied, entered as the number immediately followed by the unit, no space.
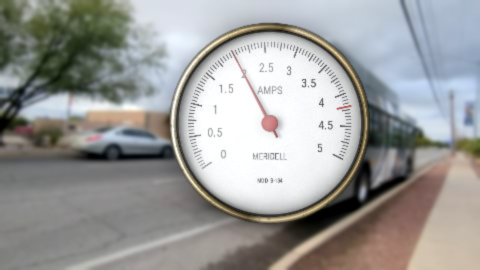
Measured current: 2A
